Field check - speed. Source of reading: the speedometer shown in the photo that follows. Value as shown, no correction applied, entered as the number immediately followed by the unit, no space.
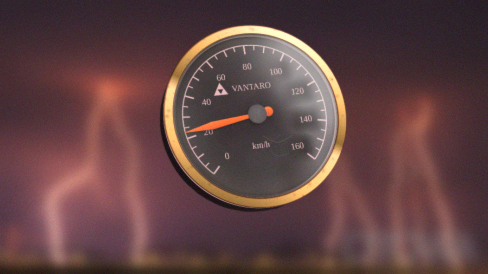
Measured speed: 22.5km/h
